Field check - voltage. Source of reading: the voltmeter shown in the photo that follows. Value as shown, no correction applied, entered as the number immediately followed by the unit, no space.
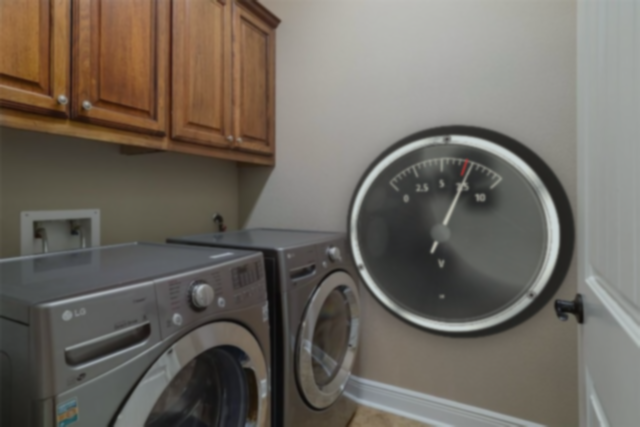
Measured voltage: 7.5V
